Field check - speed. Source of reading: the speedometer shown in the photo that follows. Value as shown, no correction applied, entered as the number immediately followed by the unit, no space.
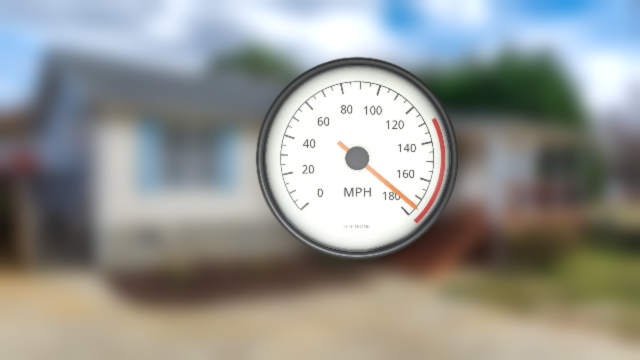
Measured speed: 175mph
